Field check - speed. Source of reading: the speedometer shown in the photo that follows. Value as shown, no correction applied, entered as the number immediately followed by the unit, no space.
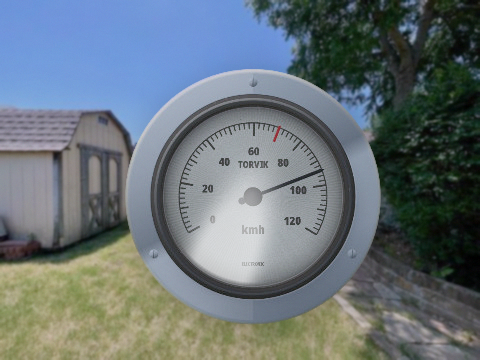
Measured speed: 94km/h
